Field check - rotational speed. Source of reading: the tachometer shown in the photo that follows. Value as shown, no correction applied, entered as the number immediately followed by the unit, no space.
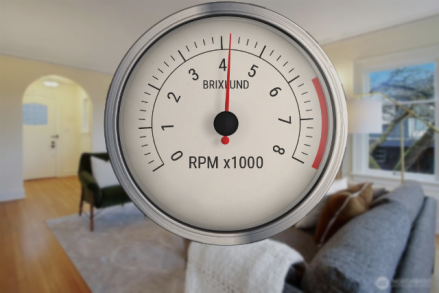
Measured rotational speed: 4200rpm
